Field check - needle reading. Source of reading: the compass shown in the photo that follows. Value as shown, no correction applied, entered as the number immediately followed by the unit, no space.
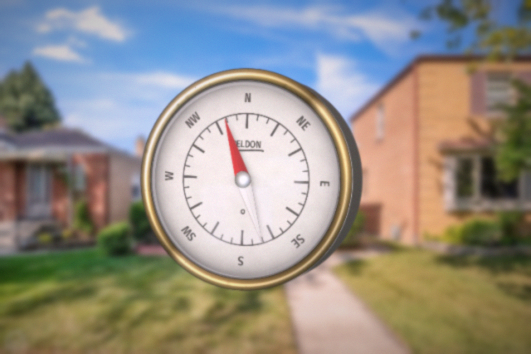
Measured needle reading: 340°
